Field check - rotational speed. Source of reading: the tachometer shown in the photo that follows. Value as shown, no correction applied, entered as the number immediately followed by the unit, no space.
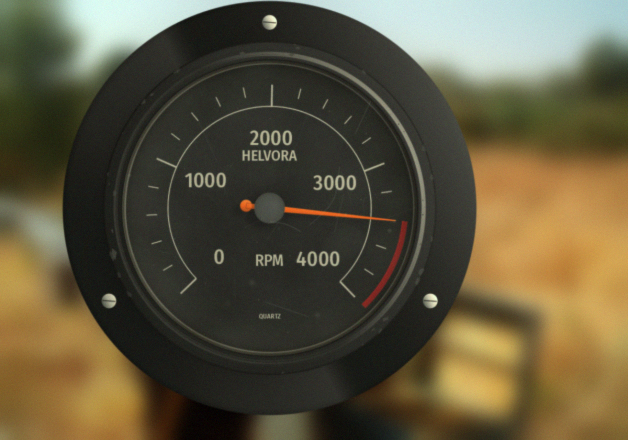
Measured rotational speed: 3400rpm
